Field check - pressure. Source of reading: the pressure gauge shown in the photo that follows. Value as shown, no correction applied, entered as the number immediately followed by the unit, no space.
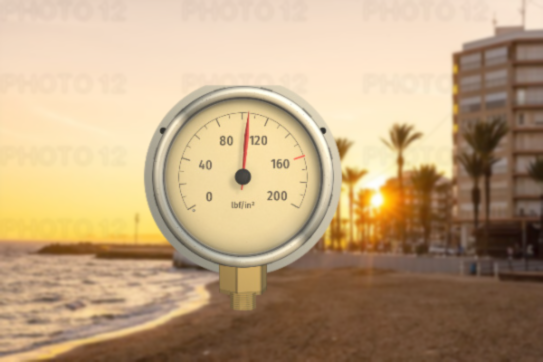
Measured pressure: 105psi
